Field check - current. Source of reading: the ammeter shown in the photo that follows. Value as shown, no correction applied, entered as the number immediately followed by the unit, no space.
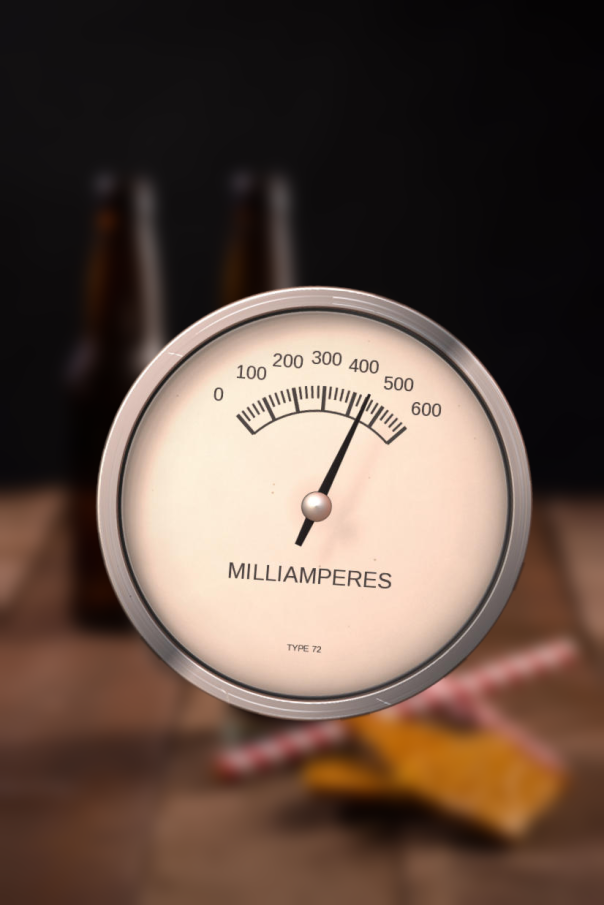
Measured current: 440mA
